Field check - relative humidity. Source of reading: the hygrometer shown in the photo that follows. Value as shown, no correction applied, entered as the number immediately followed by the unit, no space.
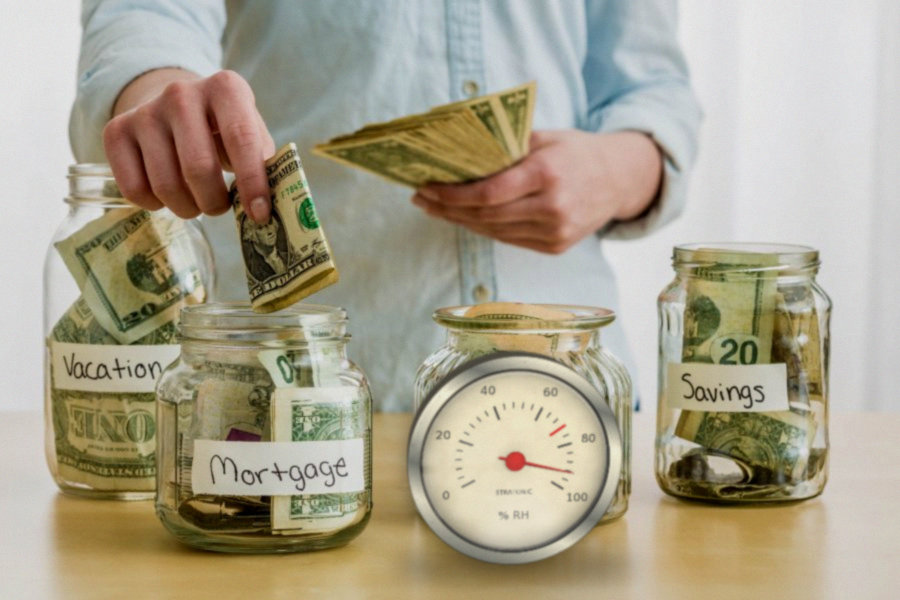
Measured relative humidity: 92%
